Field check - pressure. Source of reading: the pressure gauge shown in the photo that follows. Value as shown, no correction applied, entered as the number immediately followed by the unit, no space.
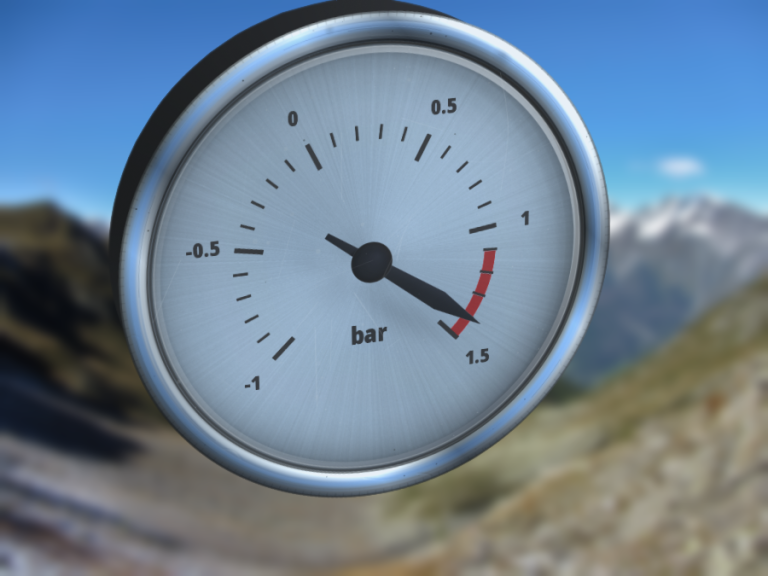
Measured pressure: 1.4bar
